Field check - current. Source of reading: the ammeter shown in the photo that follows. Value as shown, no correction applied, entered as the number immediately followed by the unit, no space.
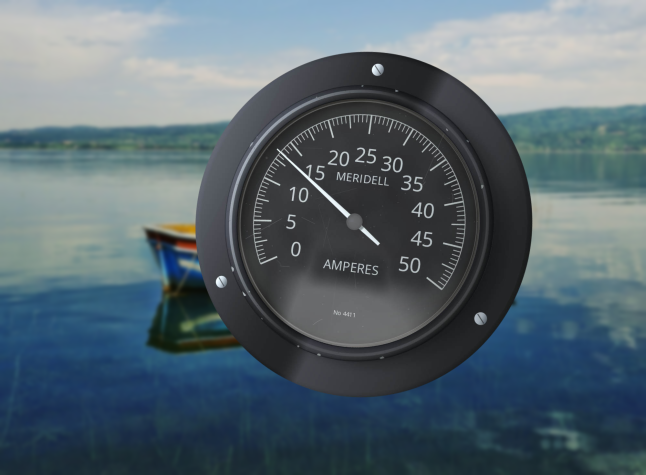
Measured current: 13.5A
